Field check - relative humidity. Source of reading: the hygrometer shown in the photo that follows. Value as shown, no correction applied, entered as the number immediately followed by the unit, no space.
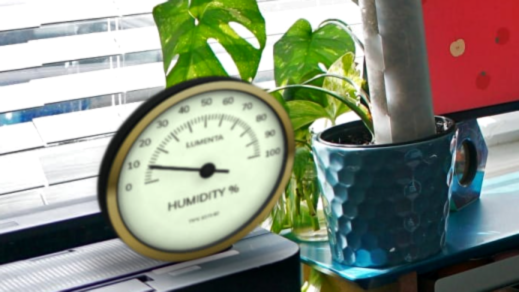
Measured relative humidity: 10%
